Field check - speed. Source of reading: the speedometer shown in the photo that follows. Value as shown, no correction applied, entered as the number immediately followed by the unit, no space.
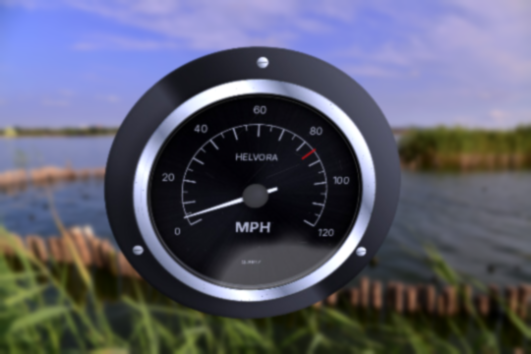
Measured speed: 5mph
